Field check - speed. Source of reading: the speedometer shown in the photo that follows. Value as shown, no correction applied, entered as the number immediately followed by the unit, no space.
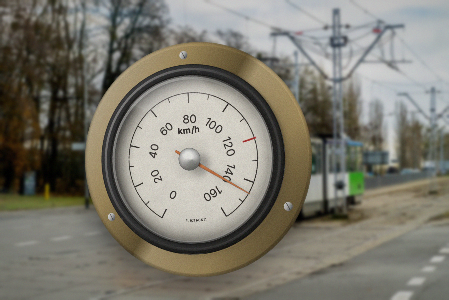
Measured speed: 145km/h
